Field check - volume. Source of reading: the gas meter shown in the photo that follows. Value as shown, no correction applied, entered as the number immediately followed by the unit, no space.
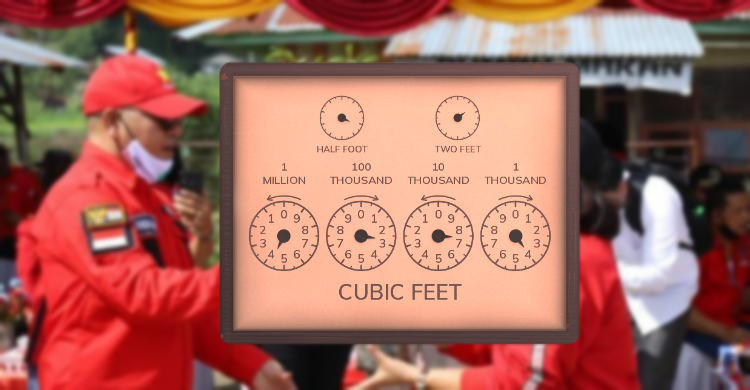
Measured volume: 427400ft³
